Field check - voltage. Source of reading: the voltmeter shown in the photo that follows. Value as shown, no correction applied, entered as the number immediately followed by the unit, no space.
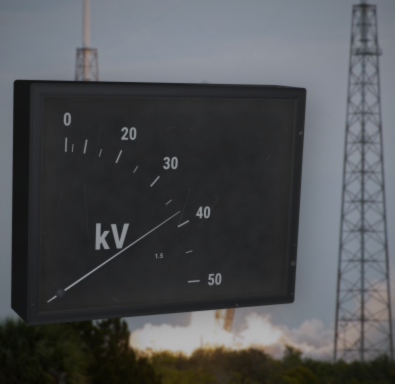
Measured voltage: 37.5kV
